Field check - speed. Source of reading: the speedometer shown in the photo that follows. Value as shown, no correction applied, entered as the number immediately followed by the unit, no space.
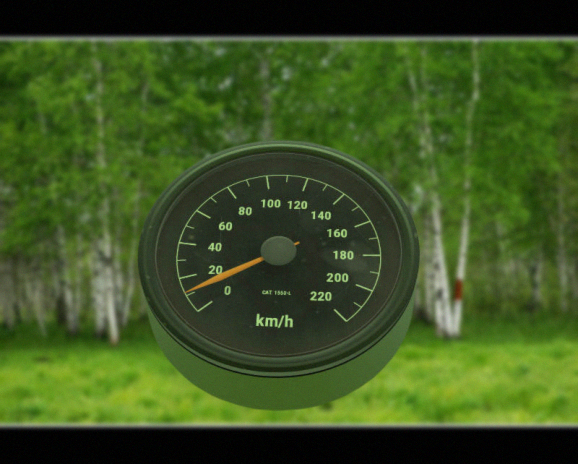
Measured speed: 10km/h
